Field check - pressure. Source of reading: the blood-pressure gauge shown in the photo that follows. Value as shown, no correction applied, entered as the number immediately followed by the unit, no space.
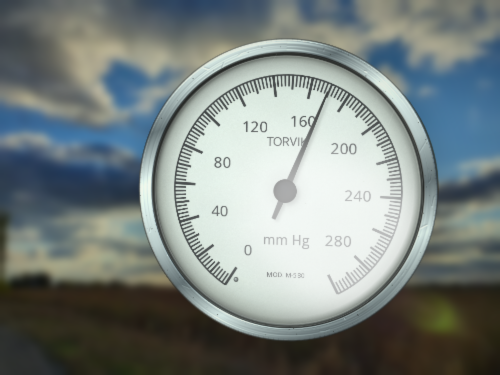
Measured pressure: 170mmHg
